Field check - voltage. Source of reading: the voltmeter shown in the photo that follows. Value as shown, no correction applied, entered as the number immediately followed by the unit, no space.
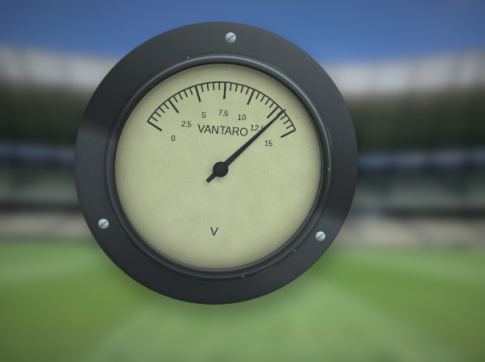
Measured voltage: 13V
